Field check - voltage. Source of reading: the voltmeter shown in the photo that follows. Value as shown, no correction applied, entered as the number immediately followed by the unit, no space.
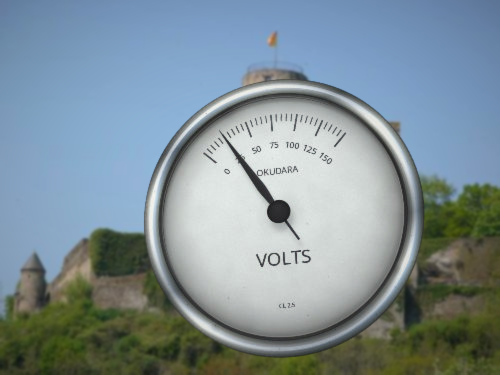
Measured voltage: 25V
